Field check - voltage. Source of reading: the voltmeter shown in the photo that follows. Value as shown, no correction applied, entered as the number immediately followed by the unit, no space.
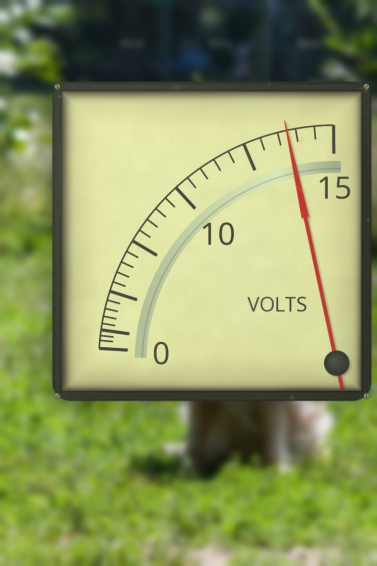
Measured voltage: 13.75V
